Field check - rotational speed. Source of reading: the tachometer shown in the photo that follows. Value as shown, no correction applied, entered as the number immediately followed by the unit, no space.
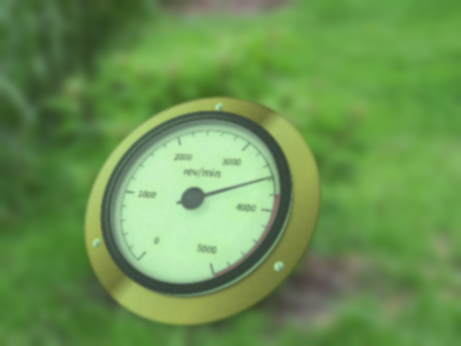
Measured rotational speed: 3600rpm
